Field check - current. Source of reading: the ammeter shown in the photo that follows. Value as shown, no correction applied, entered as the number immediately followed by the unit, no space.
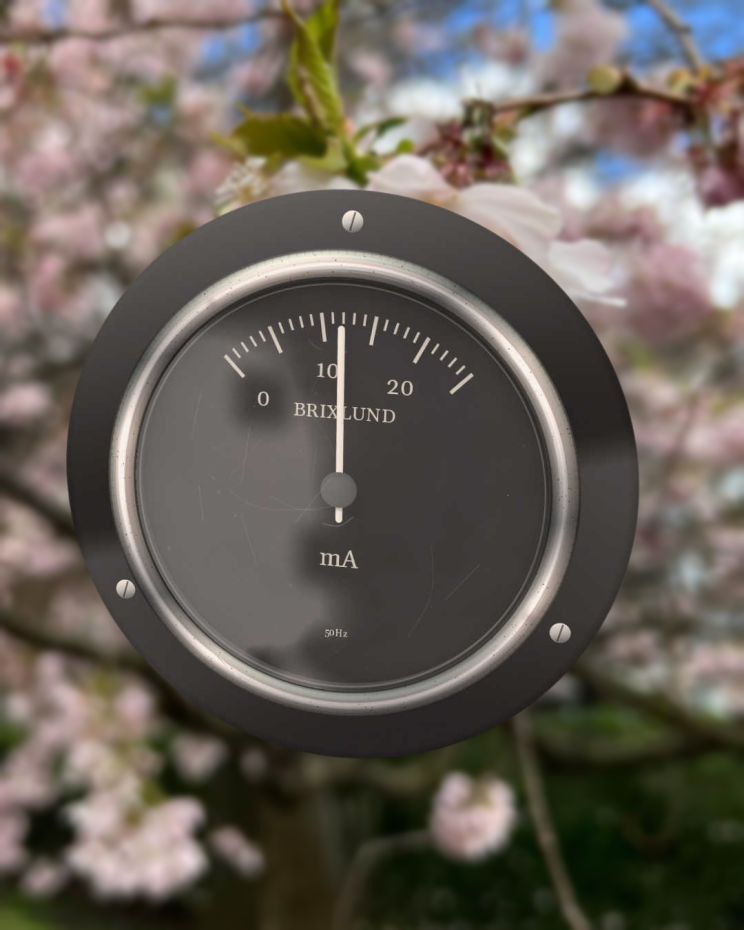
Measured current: 12mA
